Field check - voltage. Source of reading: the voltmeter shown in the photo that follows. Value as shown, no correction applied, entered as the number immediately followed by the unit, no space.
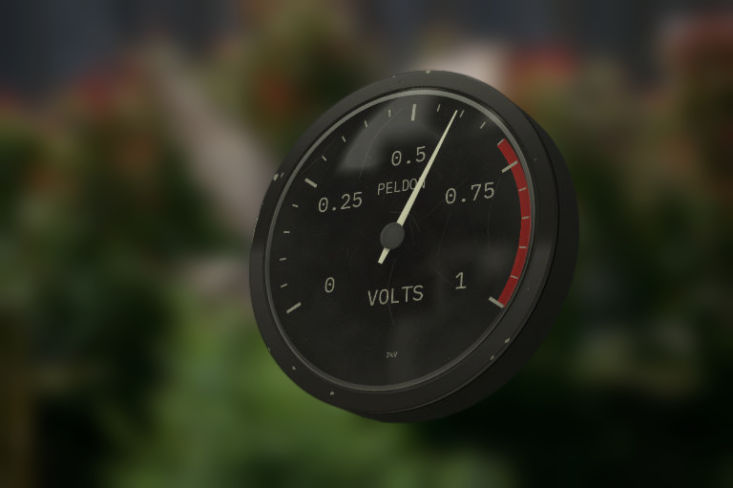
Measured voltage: 0.6V
